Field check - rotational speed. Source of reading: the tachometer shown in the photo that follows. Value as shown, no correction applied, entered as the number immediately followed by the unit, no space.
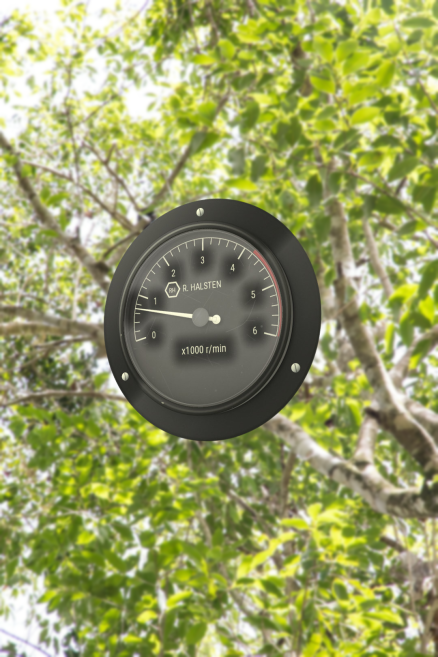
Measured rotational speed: 700rpm
